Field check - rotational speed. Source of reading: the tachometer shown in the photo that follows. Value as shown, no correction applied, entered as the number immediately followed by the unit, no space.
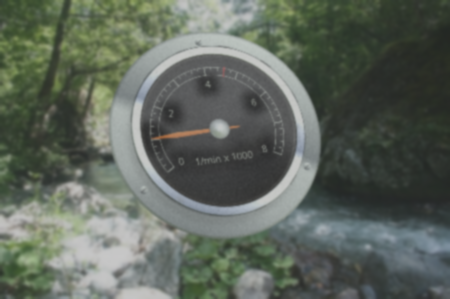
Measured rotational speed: 1000rpm
